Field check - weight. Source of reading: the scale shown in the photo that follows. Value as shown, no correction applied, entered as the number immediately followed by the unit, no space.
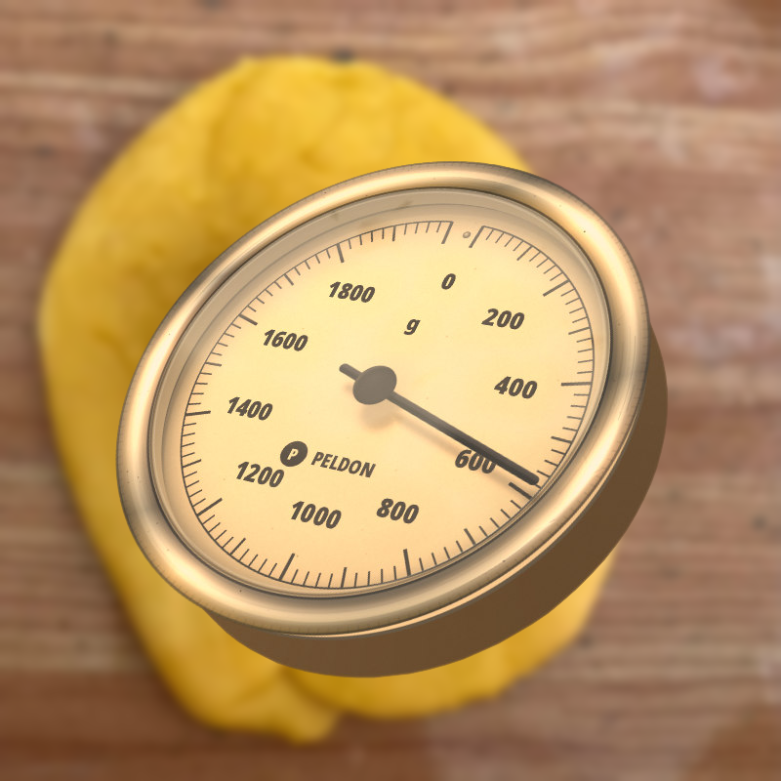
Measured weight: 580g
